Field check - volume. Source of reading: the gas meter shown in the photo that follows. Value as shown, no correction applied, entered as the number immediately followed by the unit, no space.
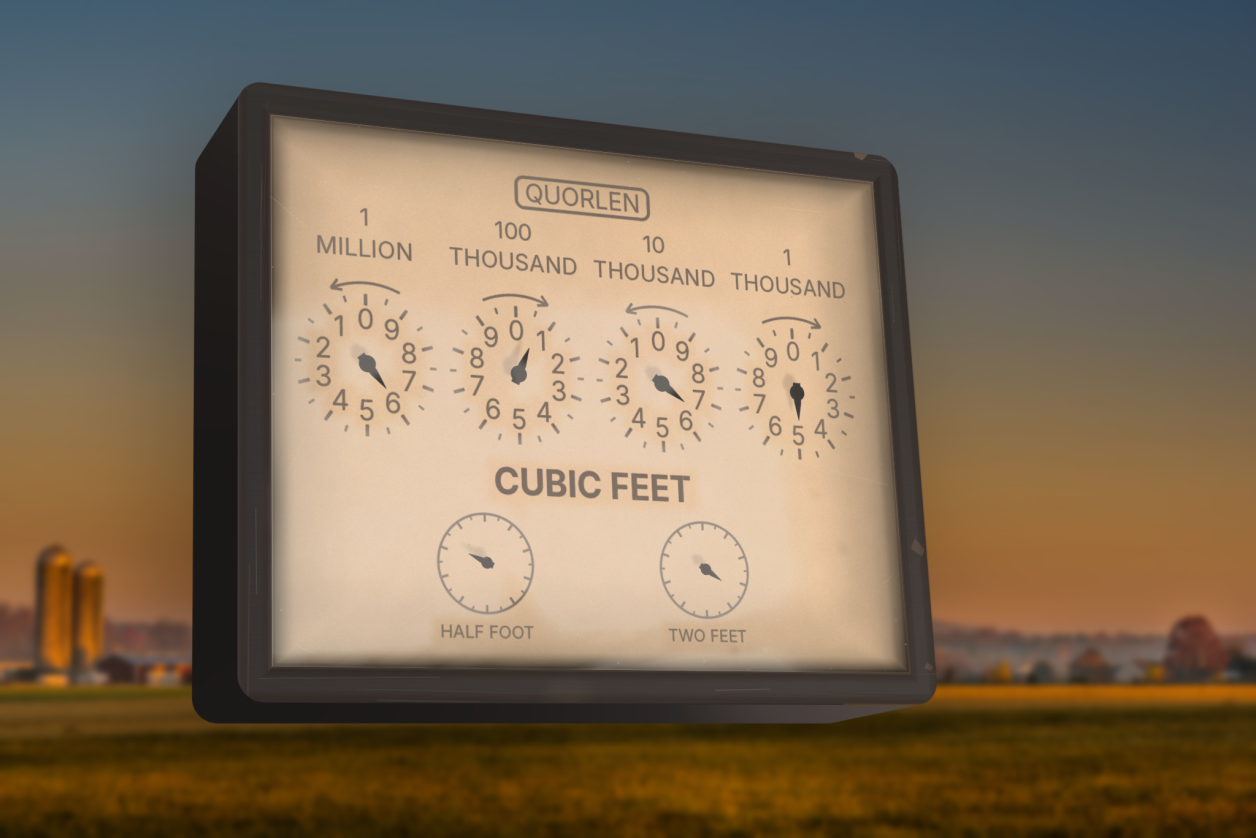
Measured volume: 606500ft³
